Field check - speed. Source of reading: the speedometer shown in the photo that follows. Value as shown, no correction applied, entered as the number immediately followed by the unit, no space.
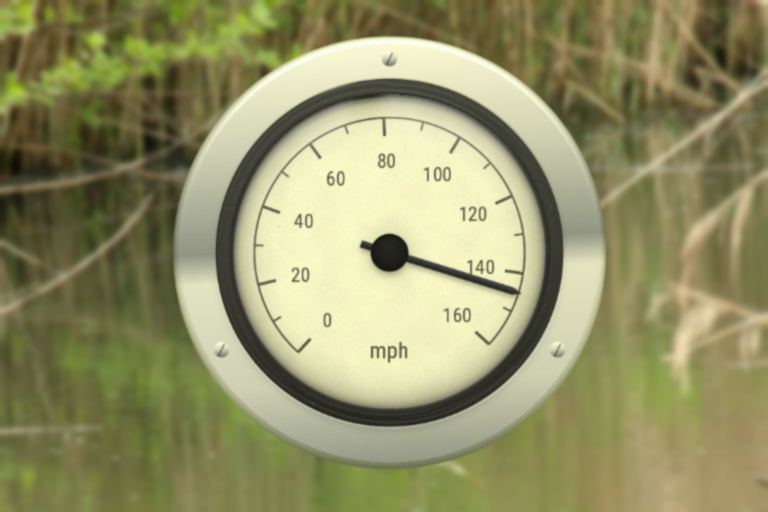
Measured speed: 145mph
